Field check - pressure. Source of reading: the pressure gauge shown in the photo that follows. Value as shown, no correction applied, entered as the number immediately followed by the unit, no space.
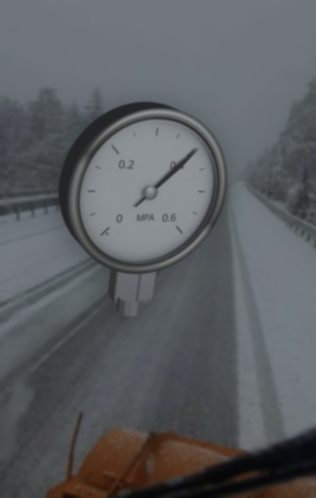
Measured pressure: 0.4MPa
